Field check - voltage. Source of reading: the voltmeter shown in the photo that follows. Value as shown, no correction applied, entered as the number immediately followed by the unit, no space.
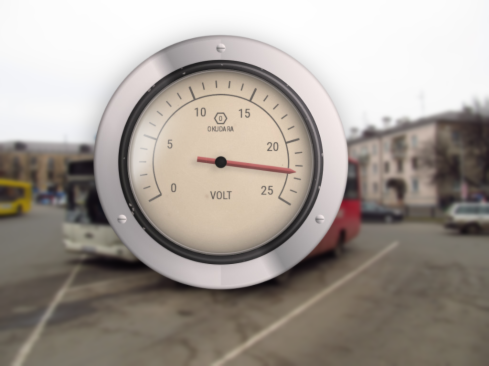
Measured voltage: 22.5V
